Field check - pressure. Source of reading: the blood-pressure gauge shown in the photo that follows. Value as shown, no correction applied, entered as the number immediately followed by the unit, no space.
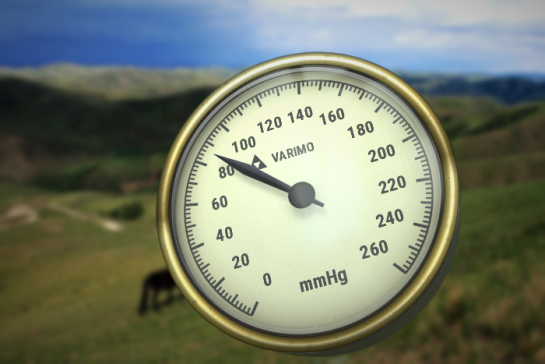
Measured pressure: 86mmHg
